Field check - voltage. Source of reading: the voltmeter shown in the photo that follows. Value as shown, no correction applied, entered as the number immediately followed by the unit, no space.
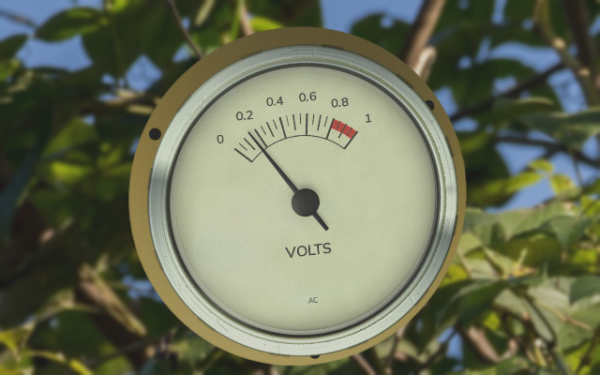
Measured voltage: 0.15V
